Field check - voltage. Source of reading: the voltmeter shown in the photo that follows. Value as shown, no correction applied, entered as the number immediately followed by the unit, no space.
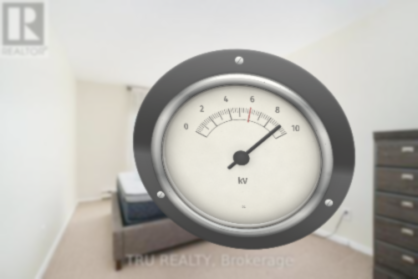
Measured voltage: 9kV
